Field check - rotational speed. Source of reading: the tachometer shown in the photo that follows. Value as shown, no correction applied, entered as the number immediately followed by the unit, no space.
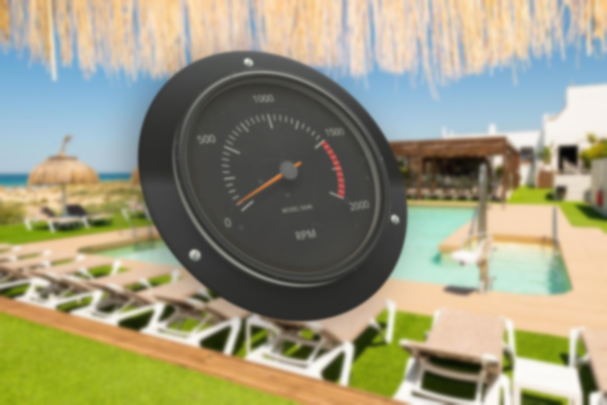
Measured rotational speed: 50rpm
